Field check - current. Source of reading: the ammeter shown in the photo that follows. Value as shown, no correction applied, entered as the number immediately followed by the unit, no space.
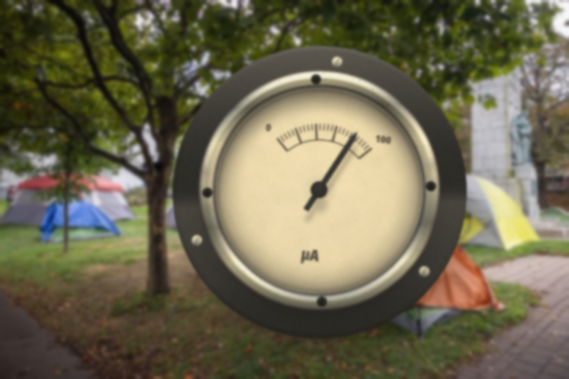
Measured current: 80µA
